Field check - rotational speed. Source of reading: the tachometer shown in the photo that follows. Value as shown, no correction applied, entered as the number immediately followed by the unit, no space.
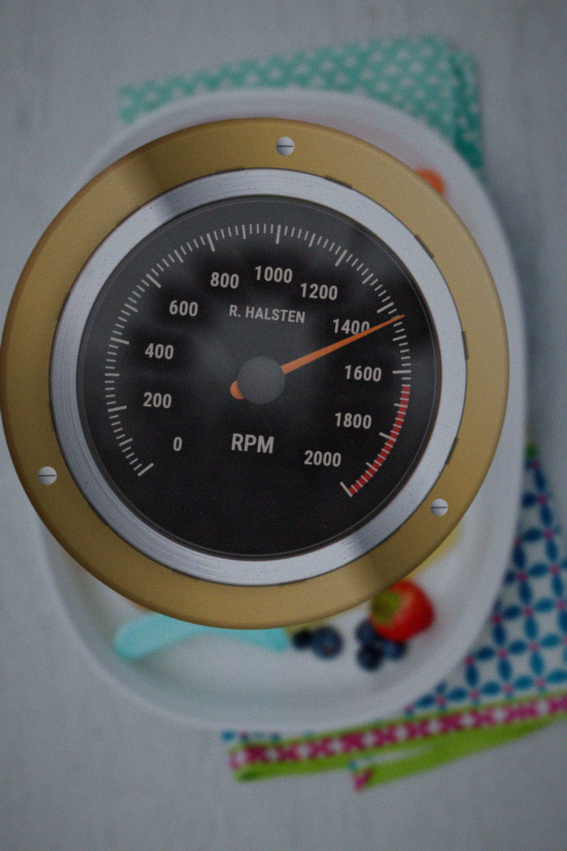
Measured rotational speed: 1440rpm
